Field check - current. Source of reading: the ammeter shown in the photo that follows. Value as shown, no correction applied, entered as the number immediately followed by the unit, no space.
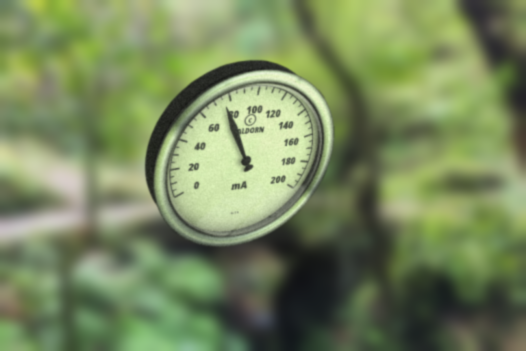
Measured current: 75mA
